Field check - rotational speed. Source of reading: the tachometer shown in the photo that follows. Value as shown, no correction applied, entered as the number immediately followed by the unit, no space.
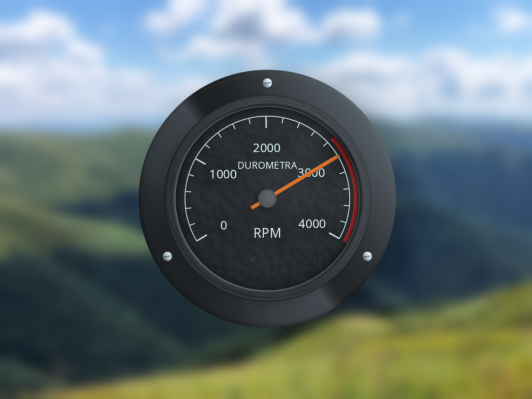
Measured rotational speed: 3000rpm
